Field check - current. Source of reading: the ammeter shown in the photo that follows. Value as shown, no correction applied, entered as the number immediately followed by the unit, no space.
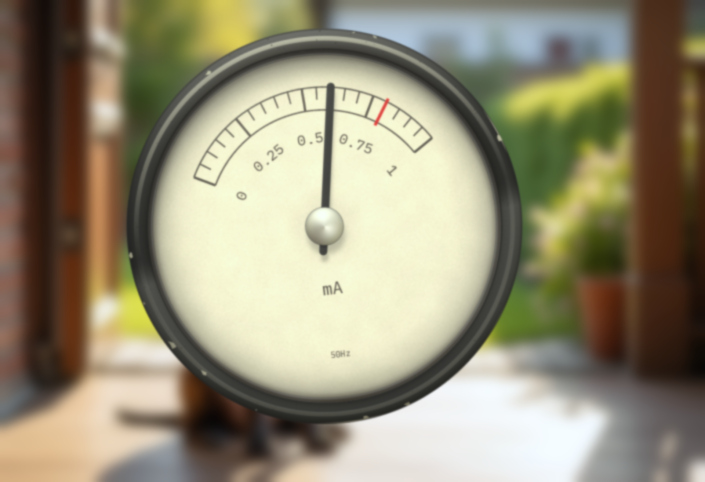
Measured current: 0.6mA
